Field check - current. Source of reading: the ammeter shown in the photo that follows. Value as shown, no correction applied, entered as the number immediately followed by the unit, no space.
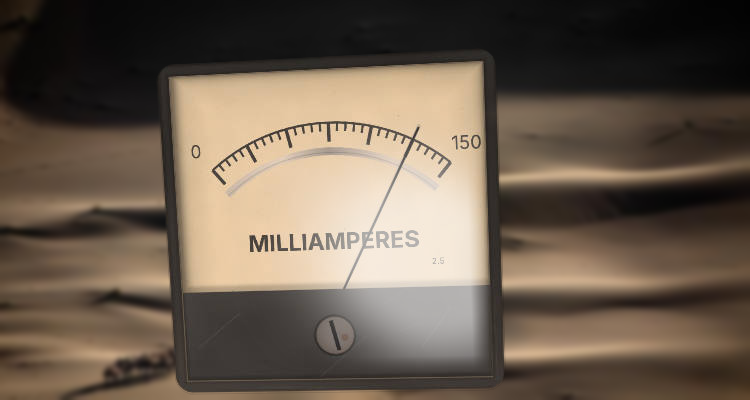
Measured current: 125mA
